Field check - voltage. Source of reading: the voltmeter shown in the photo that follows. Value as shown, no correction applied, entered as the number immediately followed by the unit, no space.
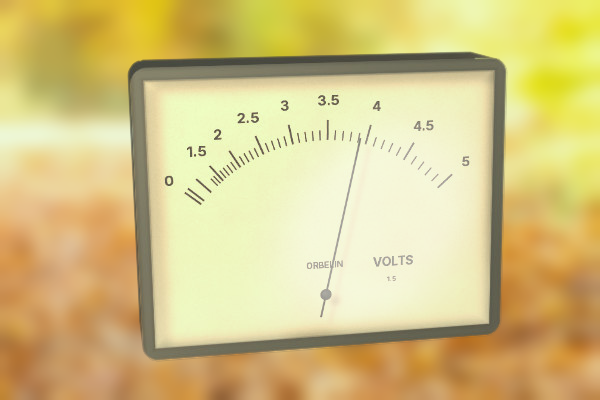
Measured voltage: 3.9V
